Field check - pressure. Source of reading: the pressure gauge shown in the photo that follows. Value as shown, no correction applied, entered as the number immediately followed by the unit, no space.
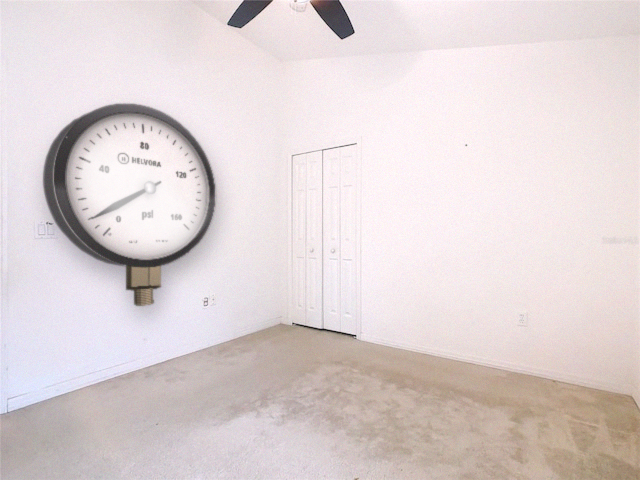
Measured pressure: 10psi
